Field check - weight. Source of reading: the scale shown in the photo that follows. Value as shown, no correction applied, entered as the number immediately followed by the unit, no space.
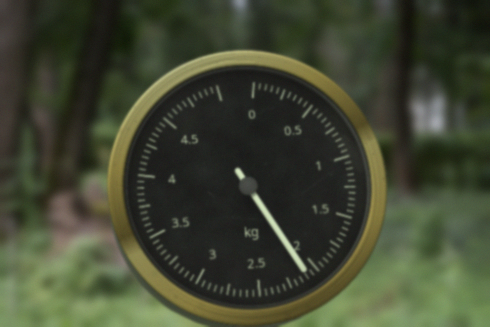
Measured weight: 2.1kg
